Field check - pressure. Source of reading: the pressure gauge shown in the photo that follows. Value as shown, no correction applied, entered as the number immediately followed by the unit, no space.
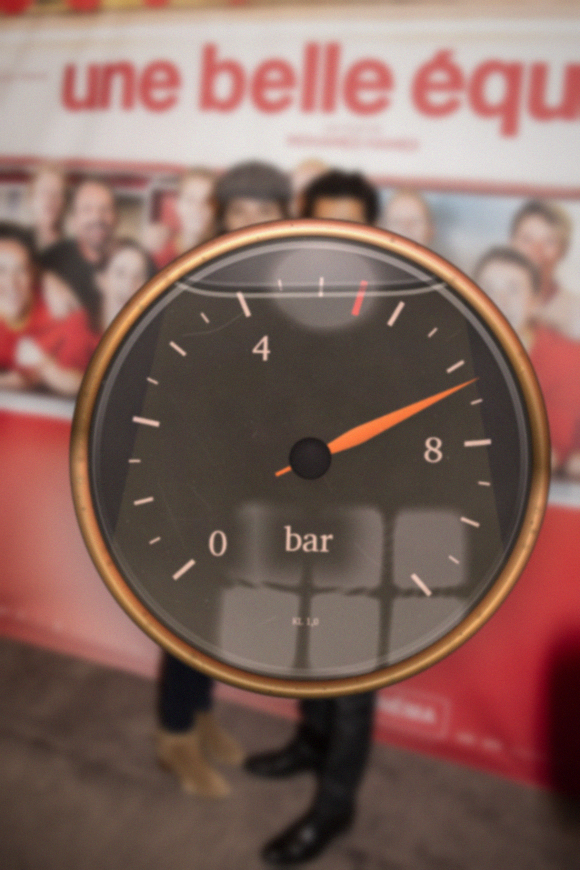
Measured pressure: 7.25bar
